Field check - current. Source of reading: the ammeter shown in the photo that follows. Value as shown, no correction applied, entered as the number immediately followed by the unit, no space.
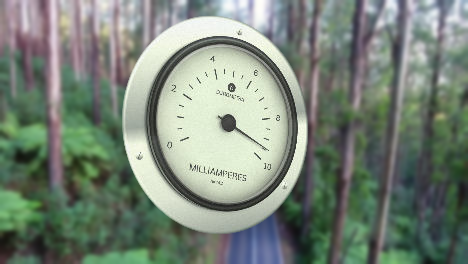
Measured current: 9.5mA
